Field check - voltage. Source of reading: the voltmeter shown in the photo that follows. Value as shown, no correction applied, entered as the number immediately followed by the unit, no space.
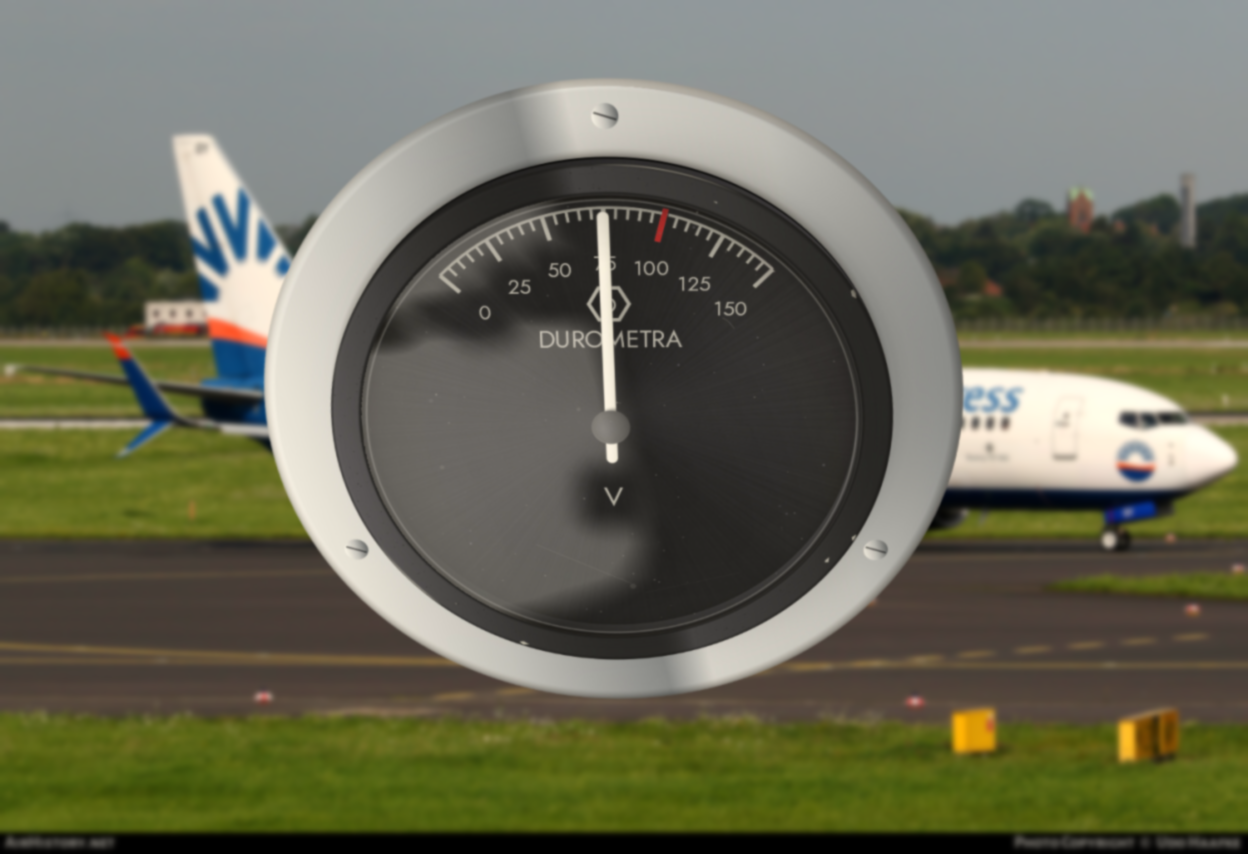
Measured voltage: 75V
